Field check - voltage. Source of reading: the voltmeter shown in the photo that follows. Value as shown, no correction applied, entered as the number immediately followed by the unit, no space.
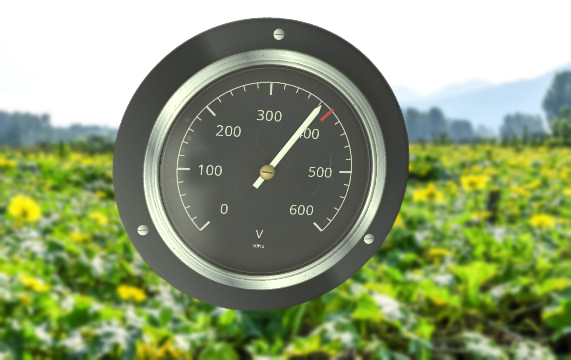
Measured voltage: 380V
